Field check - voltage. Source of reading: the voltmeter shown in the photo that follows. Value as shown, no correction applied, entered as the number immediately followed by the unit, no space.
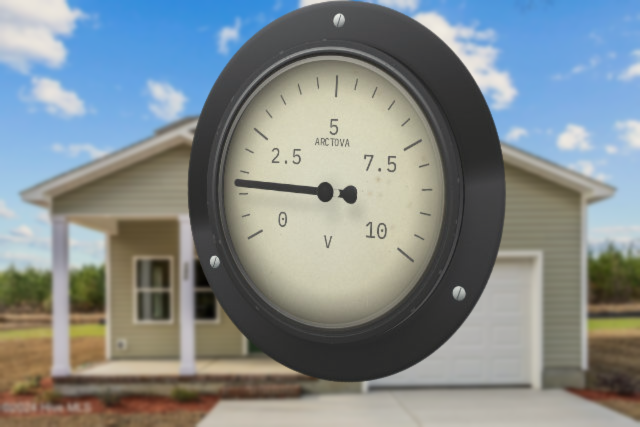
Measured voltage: 1.25V
